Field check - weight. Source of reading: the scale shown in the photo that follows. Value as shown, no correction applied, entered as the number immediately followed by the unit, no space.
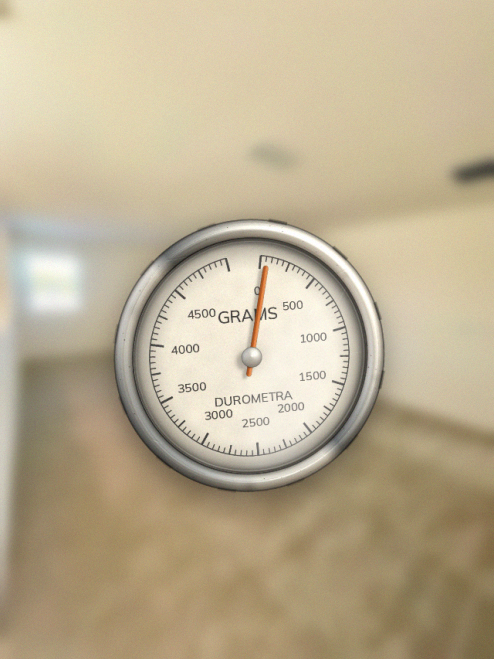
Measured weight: 50g
